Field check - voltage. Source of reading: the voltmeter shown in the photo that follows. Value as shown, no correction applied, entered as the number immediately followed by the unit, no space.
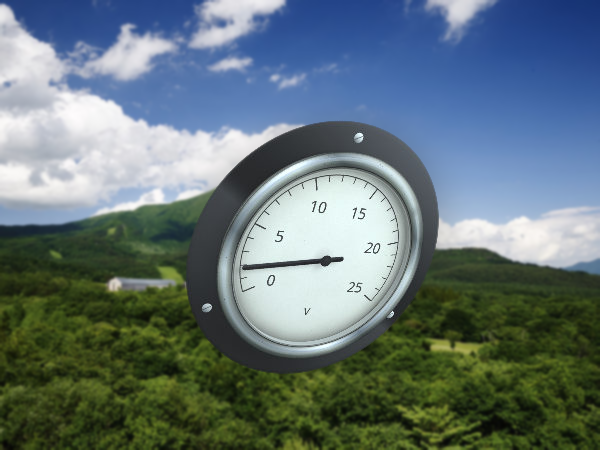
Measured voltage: 2V
